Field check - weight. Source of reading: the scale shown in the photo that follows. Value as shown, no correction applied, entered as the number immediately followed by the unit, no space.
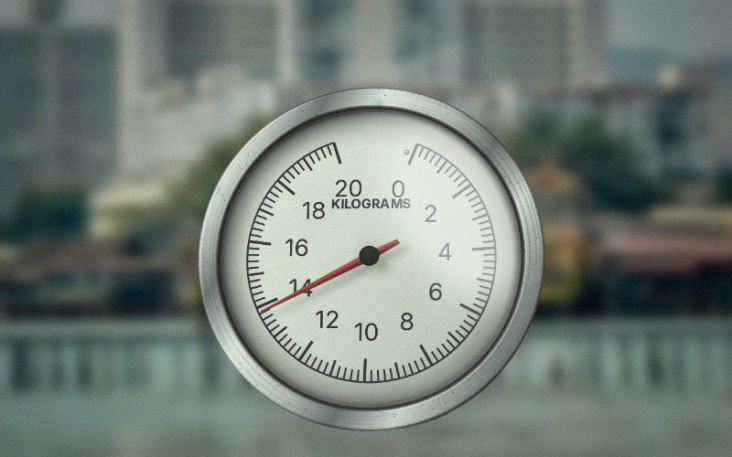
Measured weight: 13.8kg
